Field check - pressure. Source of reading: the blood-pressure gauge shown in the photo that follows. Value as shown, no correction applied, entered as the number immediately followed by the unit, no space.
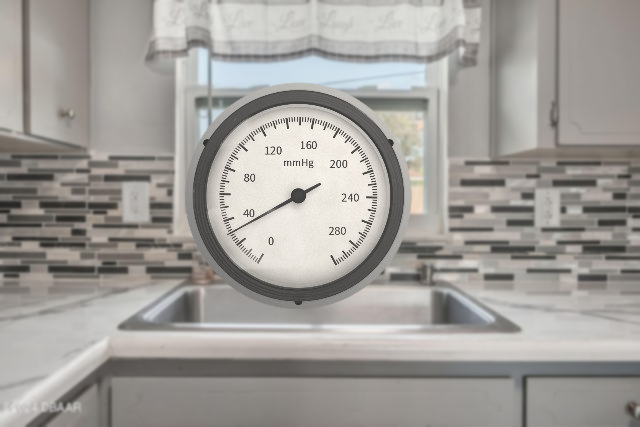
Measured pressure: 30mmHg
